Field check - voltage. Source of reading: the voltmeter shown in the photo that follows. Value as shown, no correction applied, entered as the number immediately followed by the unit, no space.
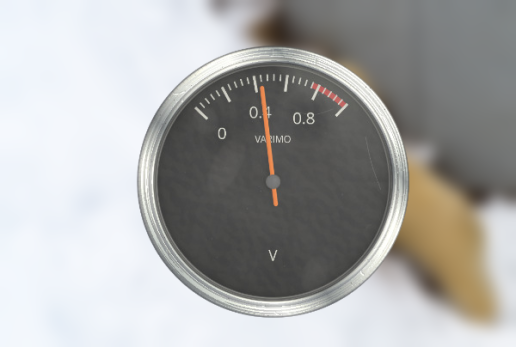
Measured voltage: 0.44V
